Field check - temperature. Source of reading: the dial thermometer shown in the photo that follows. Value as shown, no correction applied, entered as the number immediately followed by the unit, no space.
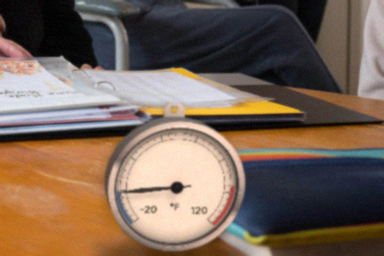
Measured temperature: 0°F
